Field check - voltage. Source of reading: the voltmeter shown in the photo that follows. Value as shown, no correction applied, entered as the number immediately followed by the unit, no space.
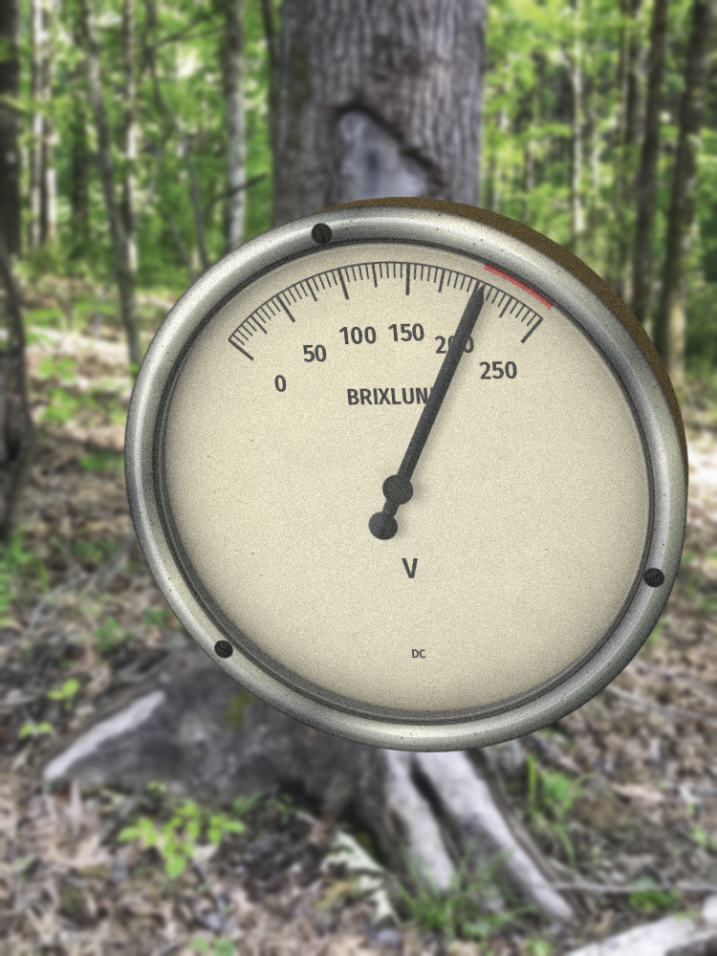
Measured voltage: 205V
